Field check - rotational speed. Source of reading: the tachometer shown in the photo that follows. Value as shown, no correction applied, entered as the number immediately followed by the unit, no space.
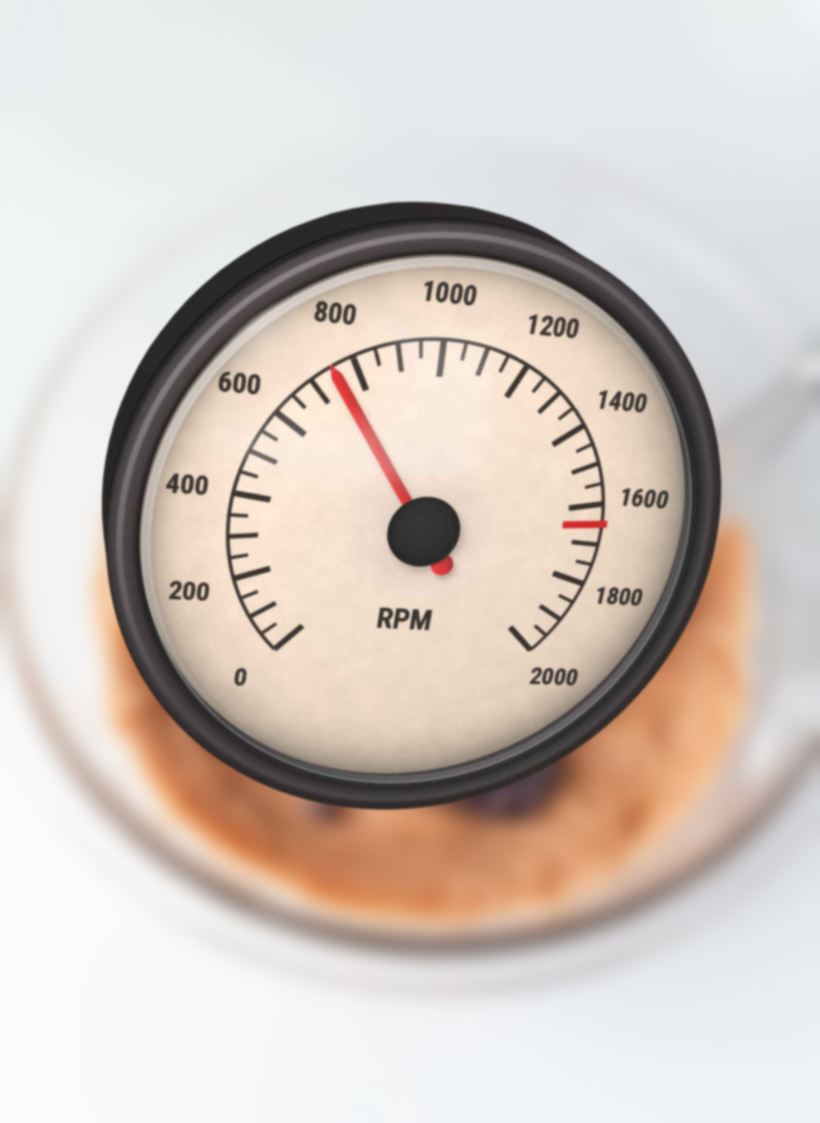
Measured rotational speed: 750rpm
